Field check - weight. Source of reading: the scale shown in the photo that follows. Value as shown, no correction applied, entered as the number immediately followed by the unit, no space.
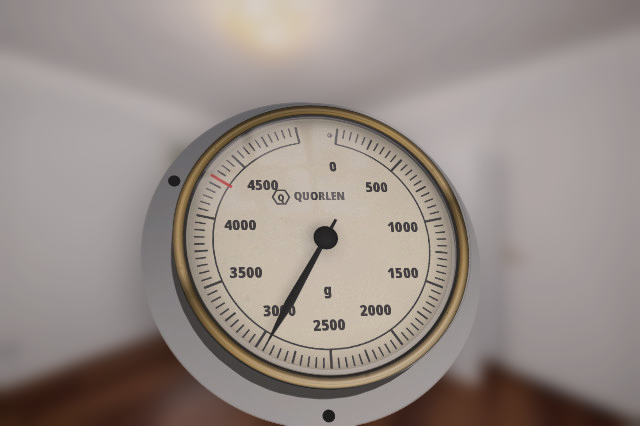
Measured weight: 2950g
